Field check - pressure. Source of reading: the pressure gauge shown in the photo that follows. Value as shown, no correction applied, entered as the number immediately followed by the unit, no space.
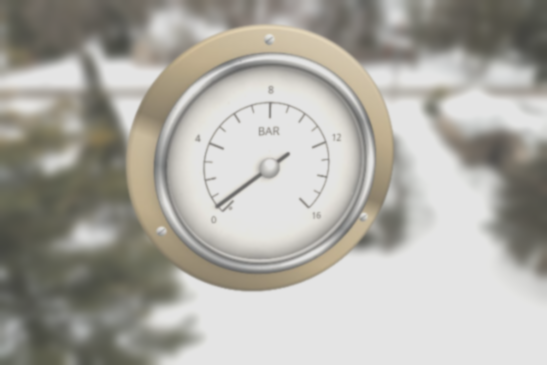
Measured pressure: 0.5bar
